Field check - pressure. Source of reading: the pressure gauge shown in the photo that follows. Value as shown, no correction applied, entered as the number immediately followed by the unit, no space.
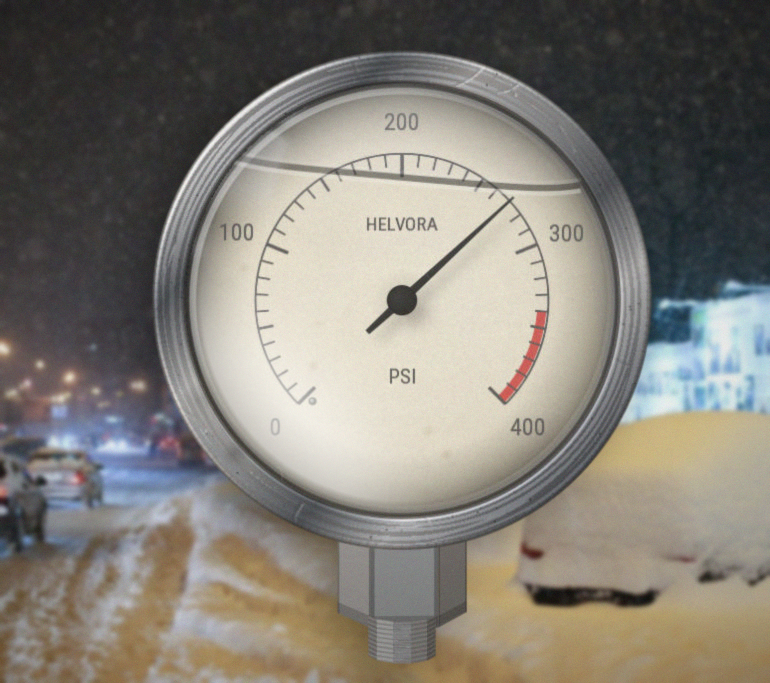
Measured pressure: 270psi
